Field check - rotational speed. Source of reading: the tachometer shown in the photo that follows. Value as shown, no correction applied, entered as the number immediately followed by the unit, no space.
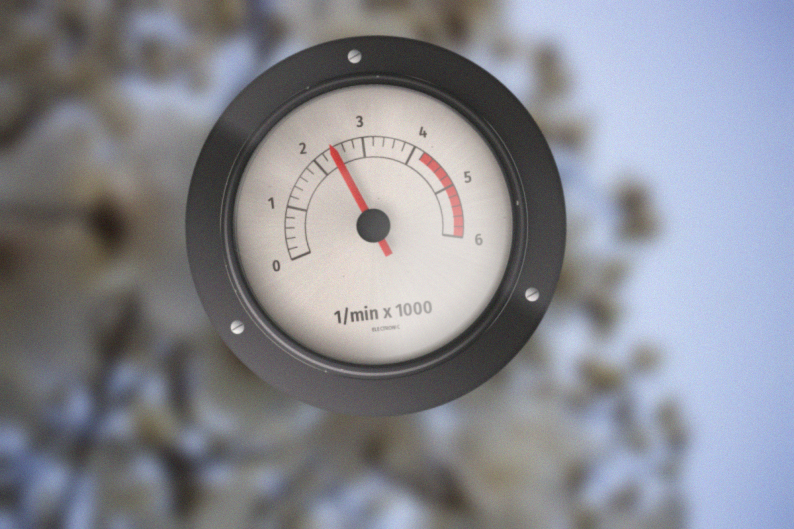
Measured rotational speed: 2400rpm
